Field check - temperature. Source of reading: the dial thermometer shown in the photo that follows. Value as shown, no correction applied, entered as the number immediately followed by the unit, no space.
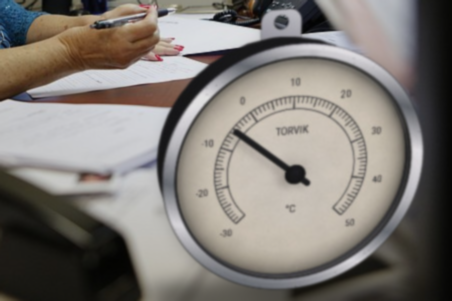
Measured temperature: -5°C
